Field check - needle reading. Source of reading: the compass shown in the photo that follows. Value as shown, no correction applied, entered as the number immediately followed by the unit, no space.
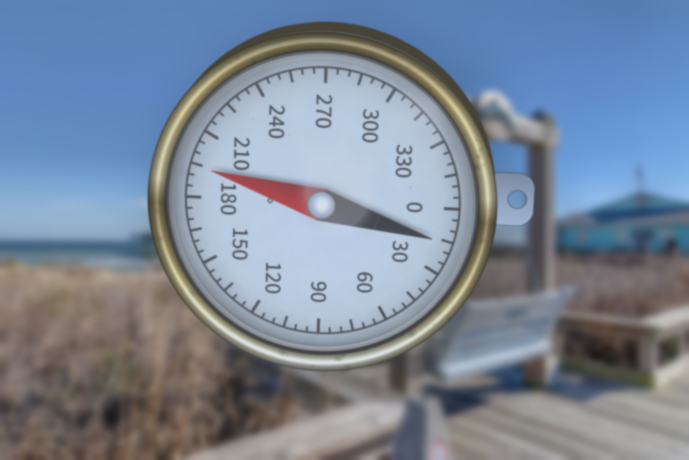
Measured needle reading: 195°
